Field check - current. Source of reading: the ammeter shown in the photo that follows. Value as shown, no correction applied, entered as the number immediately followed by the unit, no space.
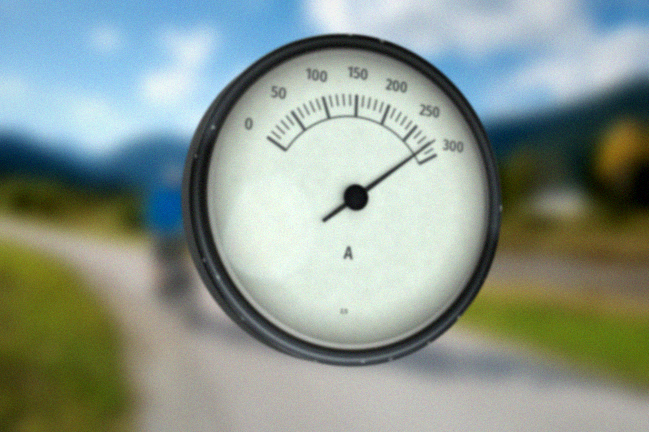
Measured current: 280A
